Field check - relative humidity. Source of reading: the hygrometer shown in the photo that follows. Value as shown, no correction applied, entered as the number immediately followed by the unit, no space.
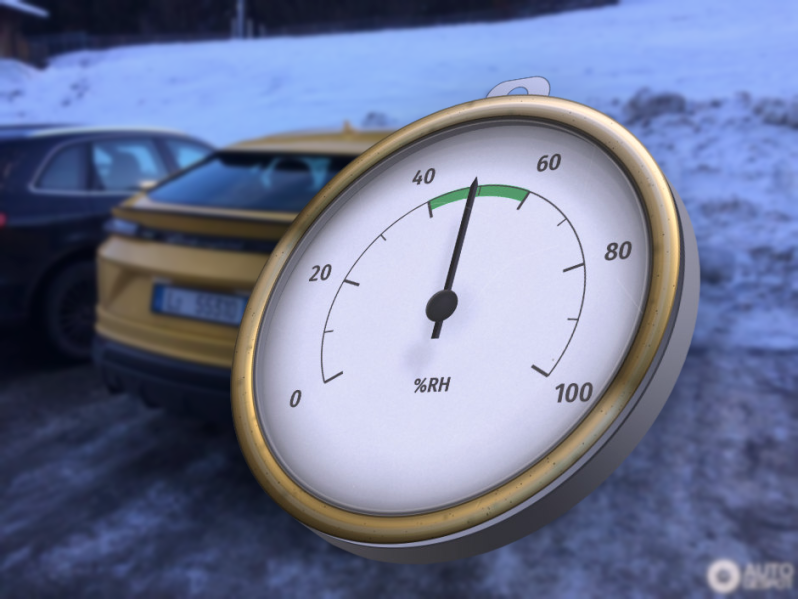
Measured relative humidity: 50%
